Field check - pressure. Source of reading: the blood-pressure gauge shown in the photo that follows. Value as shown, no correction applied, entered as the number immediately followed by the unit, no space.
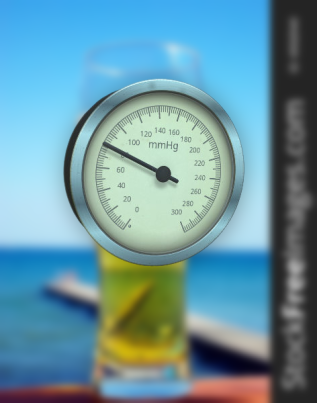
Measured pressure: 80mmHg
